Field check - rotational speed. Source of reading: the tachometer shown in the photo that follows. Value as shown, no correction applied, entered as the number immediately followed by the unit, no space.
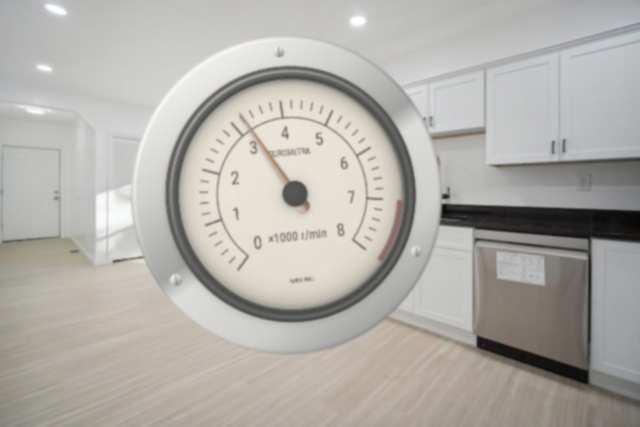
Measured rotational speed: 3200rpm
